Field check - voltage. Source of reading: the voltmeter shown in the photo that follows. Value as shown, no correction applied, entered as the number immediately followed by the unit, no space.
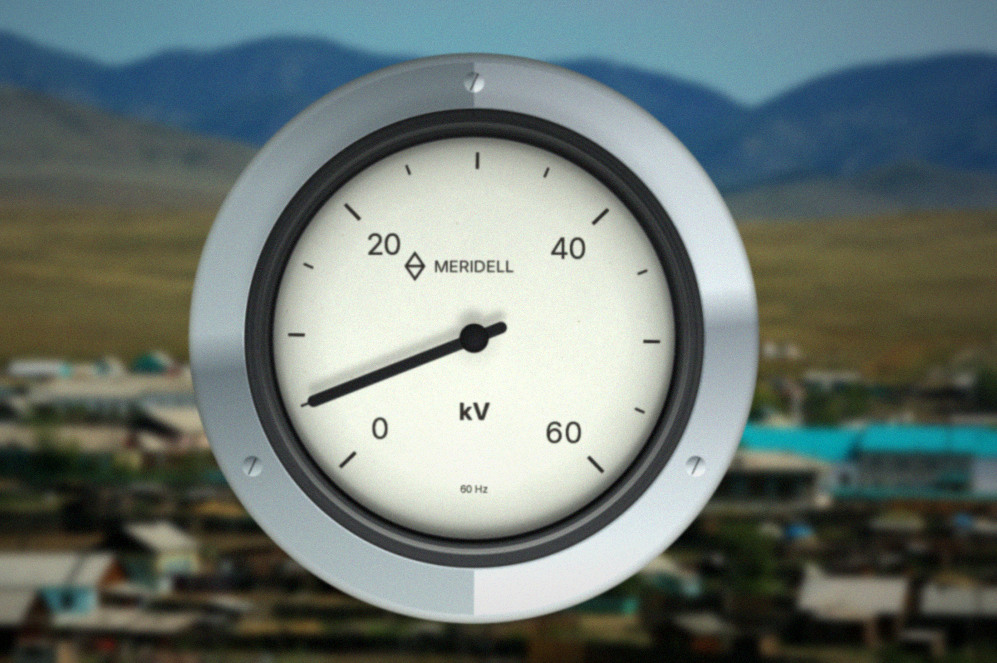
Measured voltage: 5kV
